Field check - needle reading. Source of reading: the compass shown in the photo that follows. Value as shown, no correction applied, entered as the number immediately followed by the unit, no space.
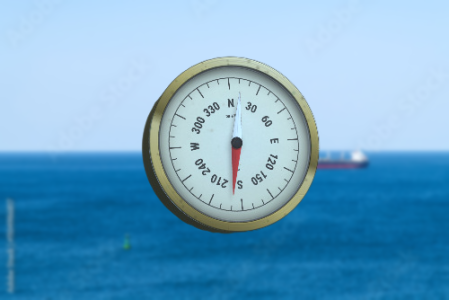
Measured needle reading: 190°
